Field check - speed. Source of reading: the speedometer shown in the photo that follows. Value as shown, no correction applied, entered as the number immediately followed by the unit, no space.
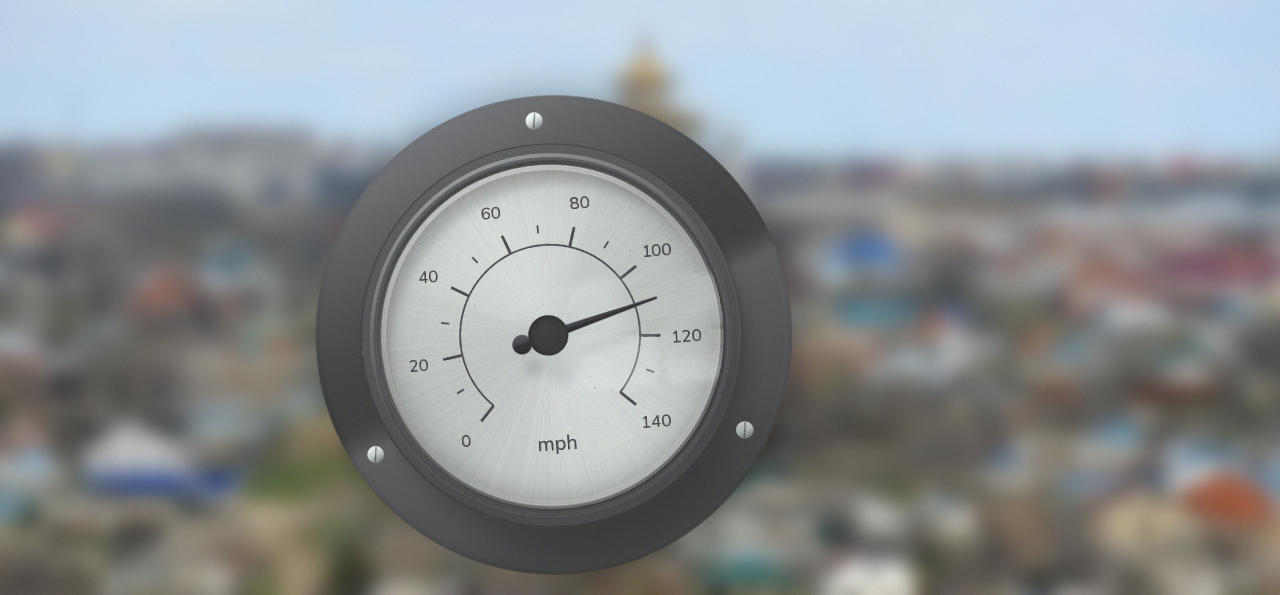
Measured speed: 110mph
